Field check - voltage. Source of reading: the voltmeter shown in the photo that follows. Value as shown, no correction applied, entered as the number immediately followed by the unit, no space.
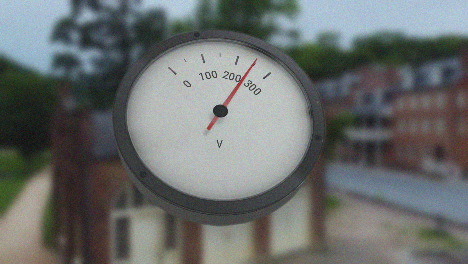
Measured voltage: 250V
